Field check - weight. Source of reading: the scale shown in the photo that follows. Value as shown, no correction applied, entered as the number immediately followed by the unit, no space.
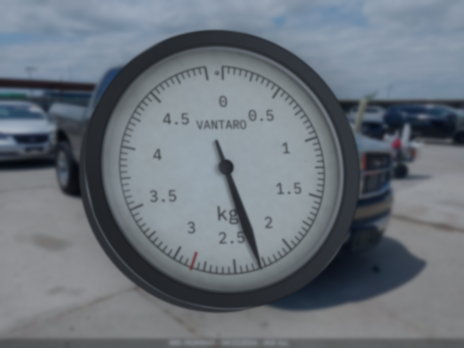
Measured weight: 2.3kg
